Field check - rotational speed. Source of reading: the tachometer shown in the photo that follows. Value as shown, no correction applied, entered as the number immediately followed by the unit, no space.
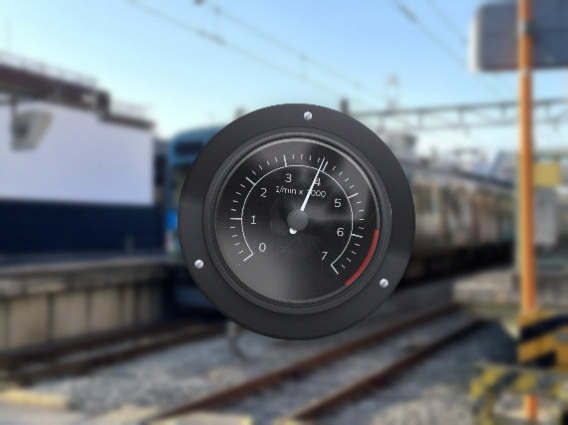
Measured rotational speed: 3900rpm
